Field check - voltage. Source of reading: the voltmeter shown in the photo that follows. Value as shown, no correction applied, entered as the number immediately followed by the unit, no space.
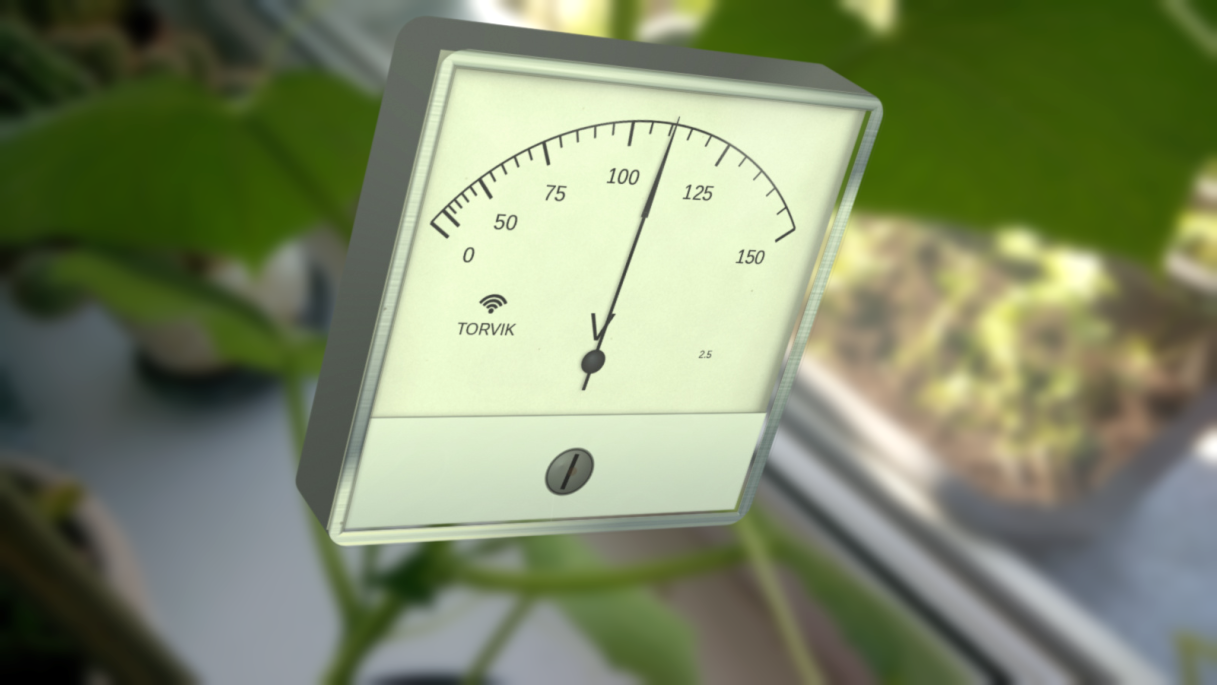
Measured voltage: 110V
